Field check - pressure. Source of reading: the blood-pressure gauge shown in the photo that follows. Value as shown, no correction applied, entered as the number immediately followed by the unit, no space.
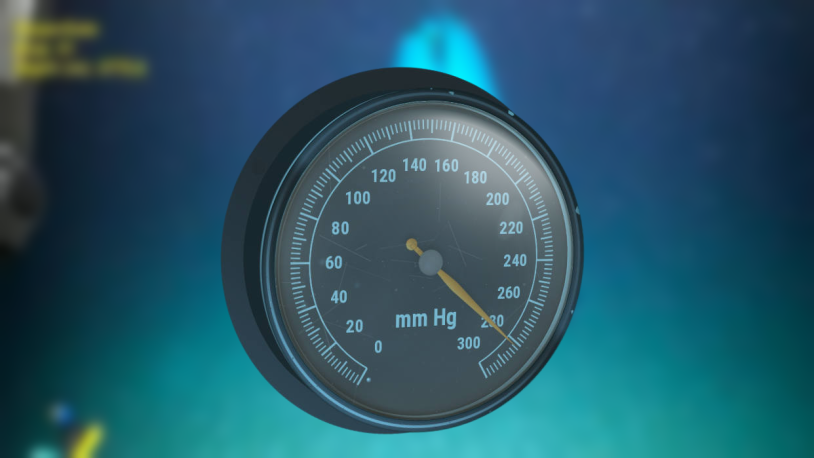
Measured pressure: 282mmHg
